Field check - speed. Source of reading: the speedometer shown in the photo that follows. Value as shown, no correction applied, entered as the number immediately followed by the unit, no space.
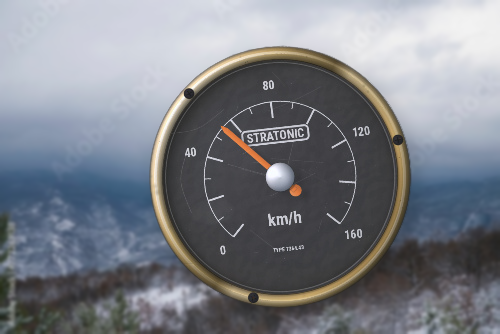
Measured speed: 55km/h
